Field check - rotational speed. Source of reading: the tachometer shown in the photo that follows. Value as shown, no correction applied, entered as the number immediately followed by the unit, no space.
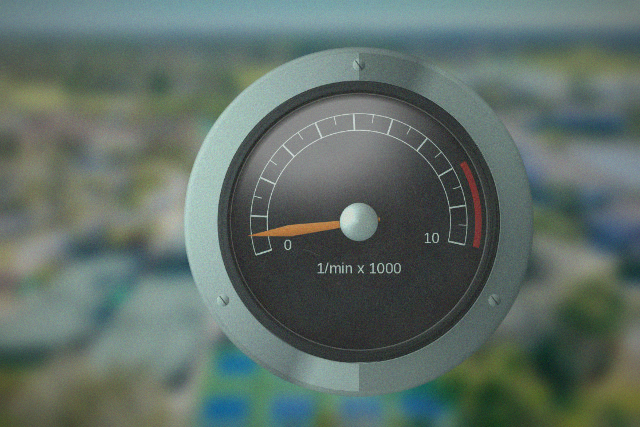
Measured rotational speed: 500rpm
